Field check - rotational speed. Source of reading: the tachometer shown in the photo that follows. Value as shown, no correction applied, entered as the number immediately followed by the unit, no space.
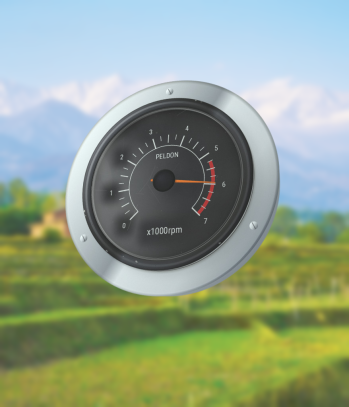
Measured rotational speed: 6000rpm
